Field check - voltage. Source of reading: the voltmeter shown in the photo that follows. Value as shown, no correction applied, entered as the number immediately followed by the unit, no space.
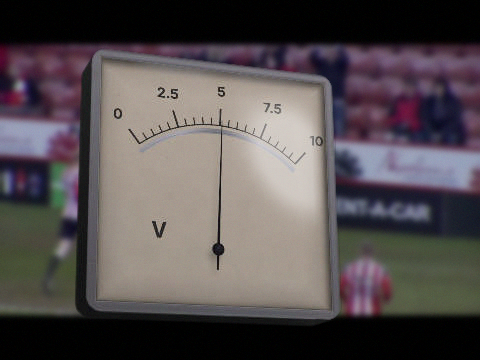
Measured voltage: 5V
